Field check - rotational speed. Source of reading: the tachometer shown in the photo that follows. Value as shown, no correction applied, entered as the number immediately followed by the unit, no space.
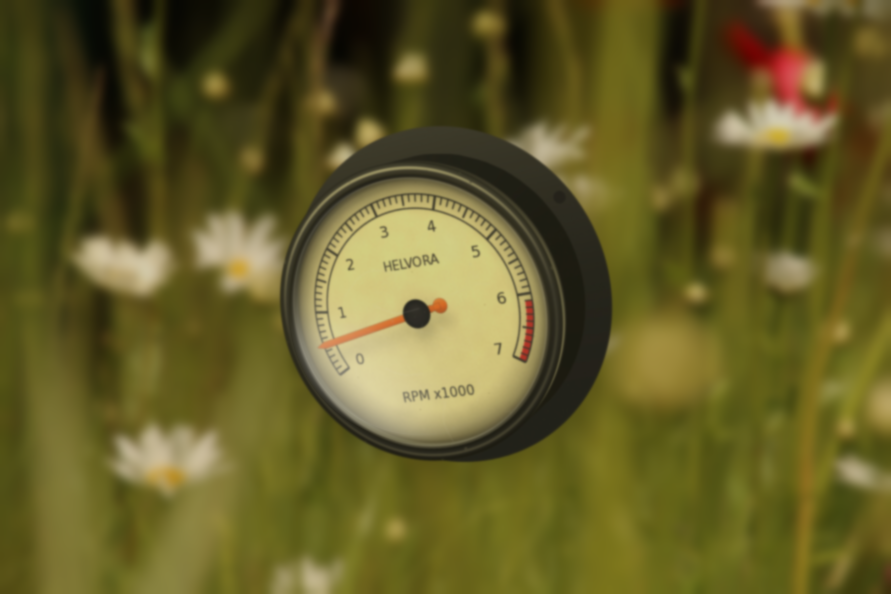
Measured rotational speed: 500rpm
